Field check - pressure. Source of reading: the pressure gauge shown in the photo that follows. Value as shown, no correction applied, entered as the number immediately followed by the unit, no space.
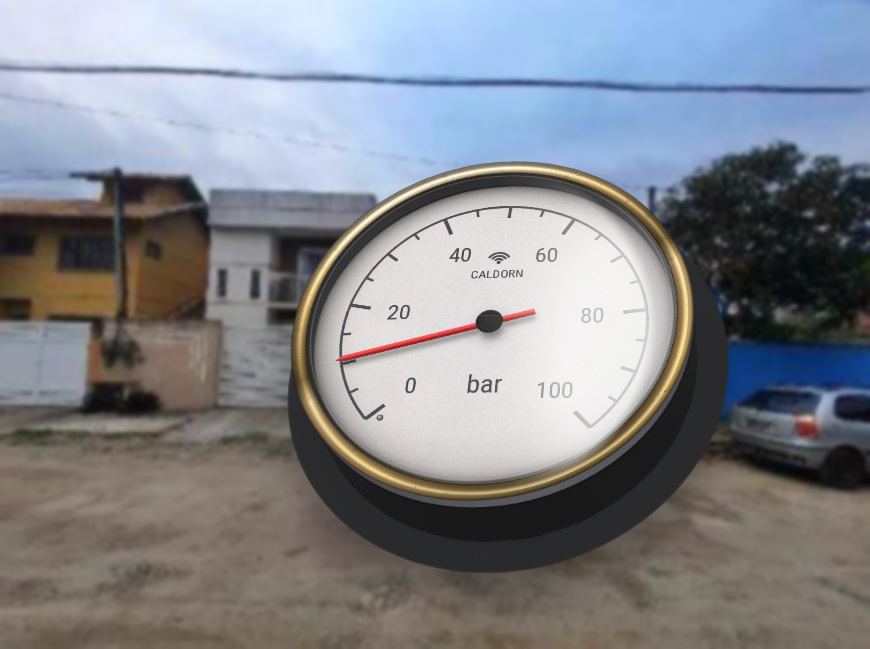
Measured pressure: 10bar
